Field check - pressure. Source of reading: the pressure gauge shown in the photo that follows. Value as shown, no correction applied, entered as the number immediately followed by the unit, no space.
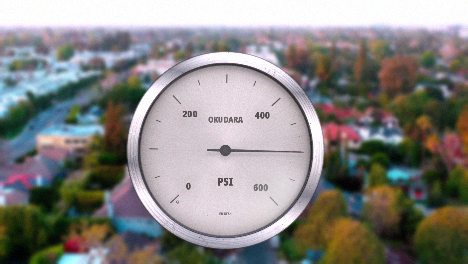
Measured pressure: 500psi
